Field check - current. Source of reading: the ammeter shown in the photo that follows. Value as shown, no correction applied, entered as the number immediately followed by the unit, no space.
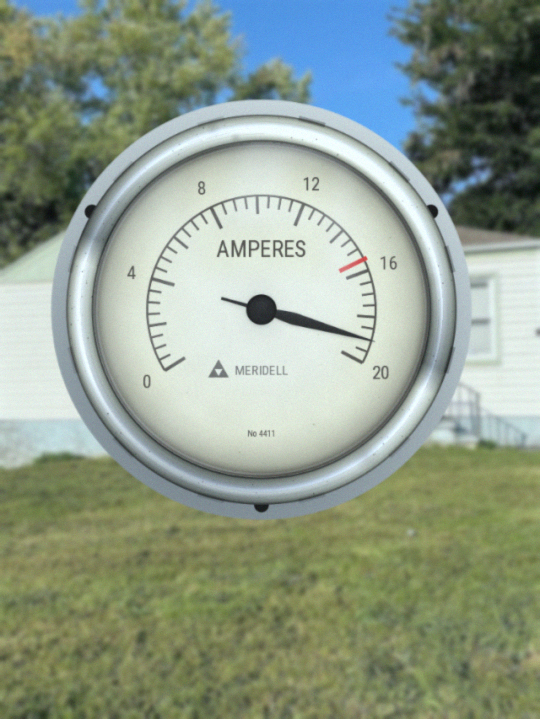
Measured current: 19A
